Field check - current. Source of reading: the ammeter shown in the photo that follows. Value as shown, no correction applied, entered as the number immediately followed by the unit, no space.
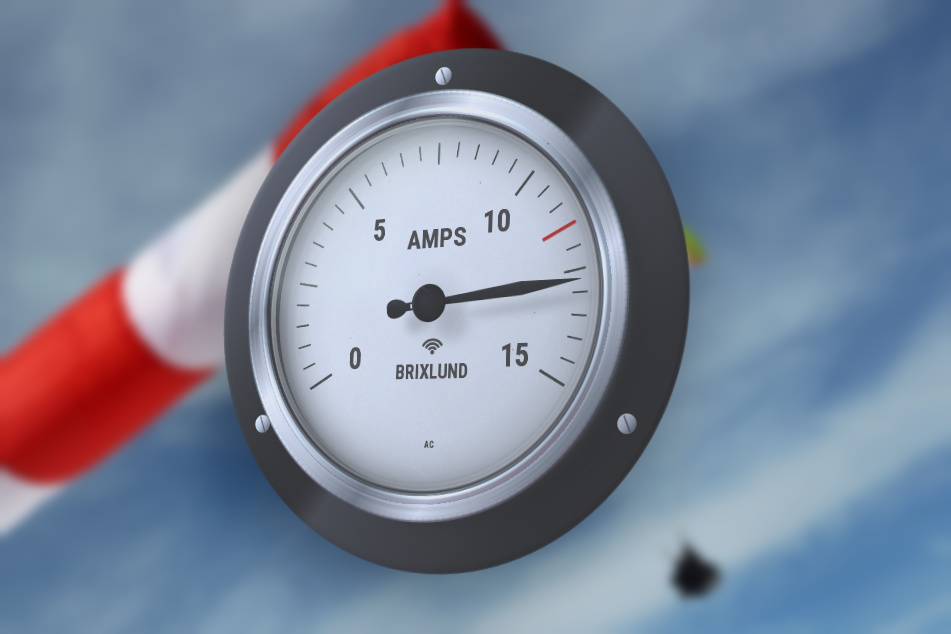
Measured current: 12.75A
